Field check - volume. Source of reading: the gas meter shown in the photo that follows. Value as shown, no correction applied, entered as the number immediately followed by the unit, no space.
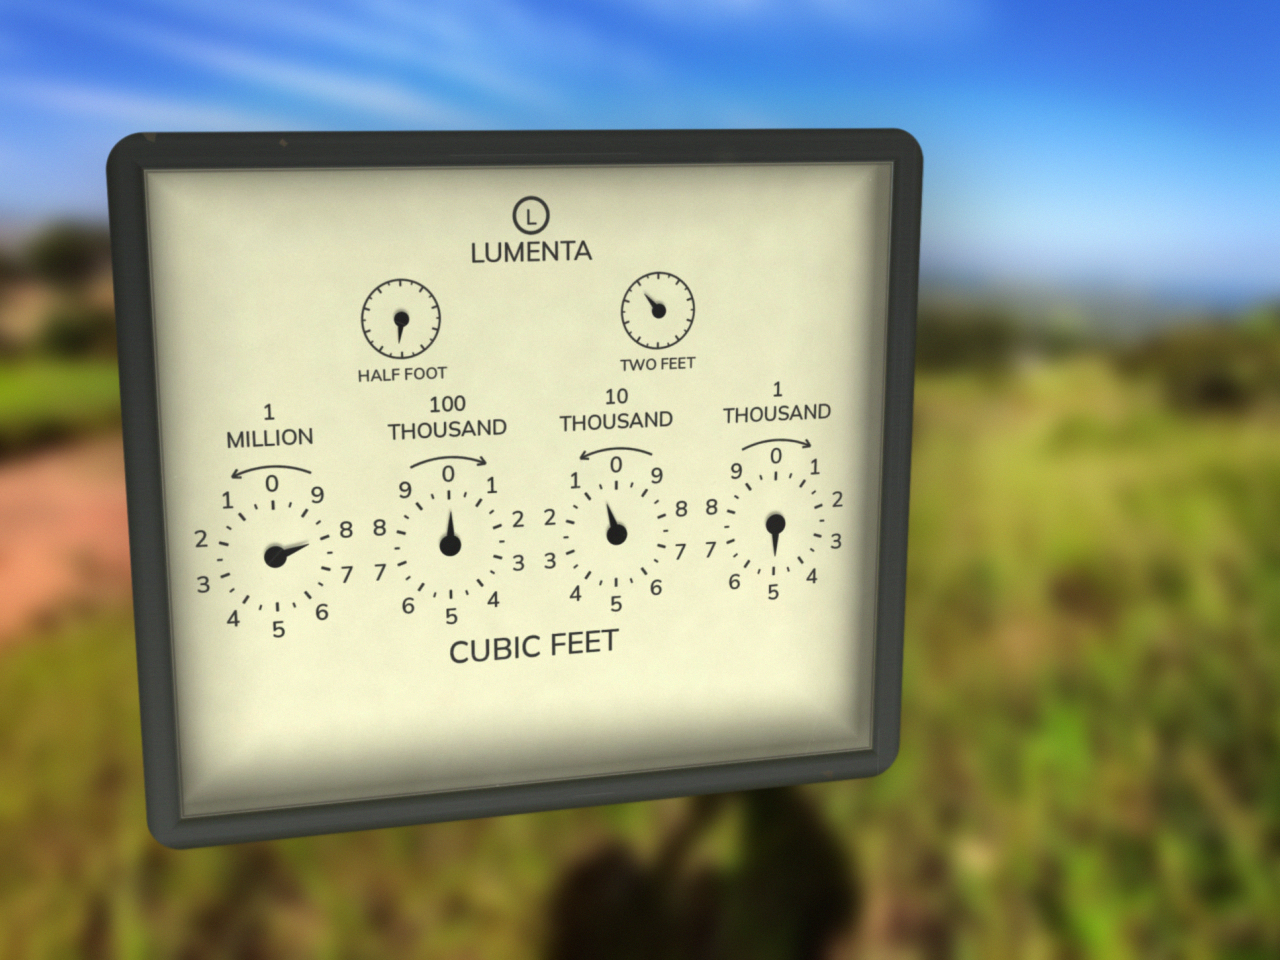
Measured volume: 800500ft³
